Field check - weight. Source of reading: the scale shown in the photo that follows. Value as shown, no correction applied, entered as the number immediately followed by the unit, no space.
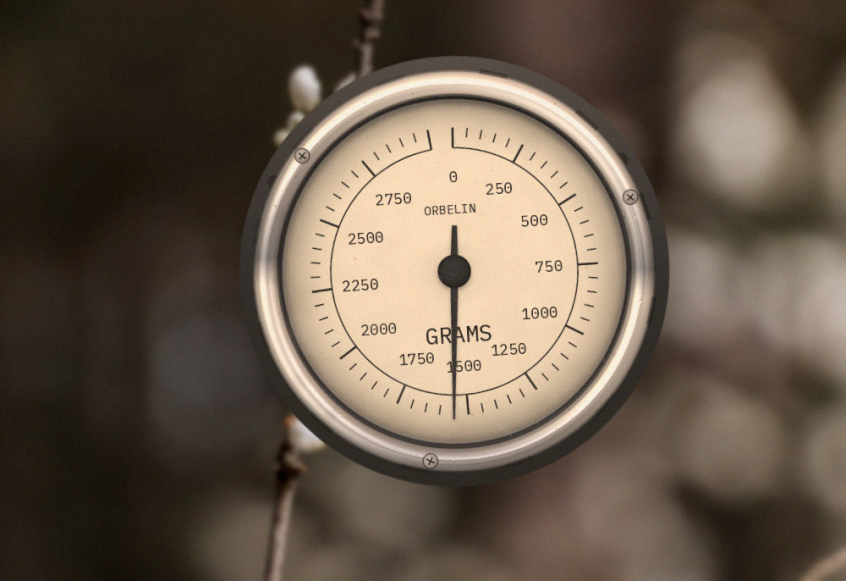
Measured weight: 1550g
